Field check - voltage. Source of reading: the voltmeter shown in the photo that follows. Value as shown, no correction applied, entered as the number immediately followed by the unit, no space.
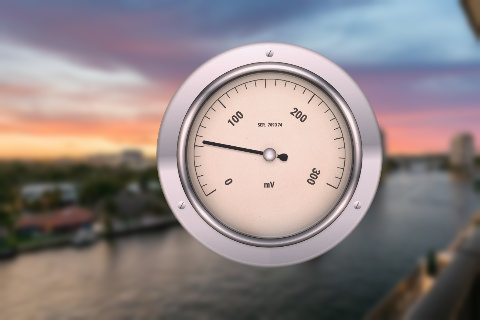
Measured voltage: 55mV
